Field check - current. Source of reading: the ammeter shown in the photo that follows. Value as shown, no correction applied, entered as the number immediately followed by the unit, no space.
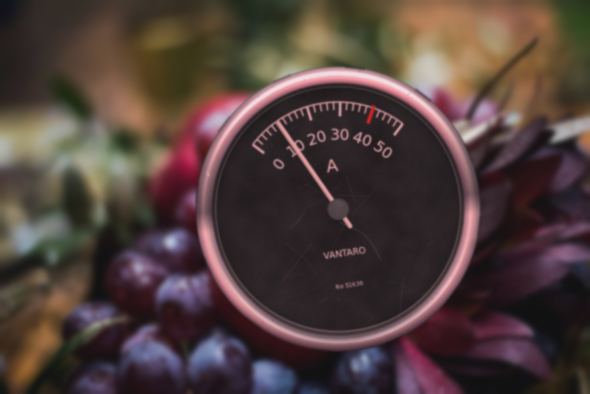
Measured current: 10A
